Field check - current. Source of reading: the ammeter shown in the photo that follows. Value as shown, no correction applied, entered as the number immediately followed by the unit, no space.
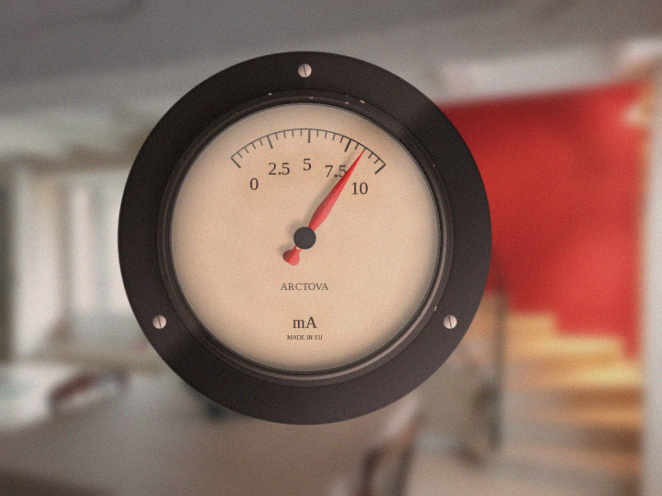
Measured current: 8.5mA
